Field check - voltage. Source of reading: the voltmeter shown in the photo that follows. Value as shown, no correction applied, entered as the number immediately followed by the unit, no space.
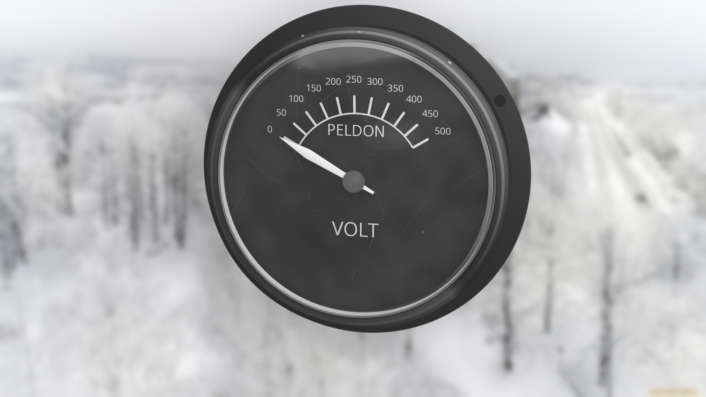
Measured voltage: 0V
